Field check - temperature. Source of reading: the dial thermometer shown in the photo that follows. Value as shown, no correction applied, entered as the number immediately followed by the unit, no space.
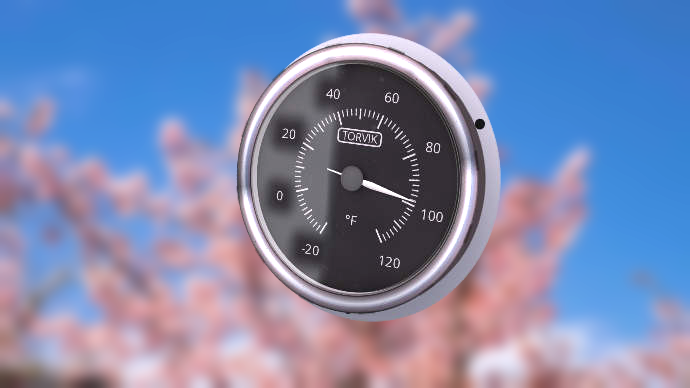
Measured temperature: 98°F
